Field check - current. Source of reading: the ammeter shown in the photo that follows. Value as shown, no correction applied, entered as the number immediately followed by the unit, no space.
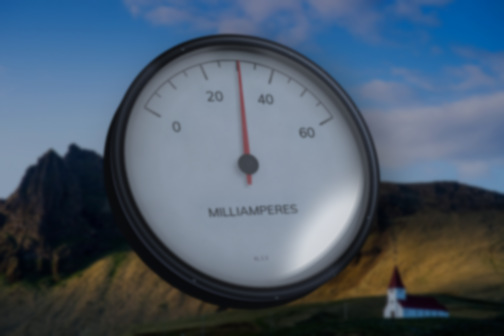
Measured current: 30mA
